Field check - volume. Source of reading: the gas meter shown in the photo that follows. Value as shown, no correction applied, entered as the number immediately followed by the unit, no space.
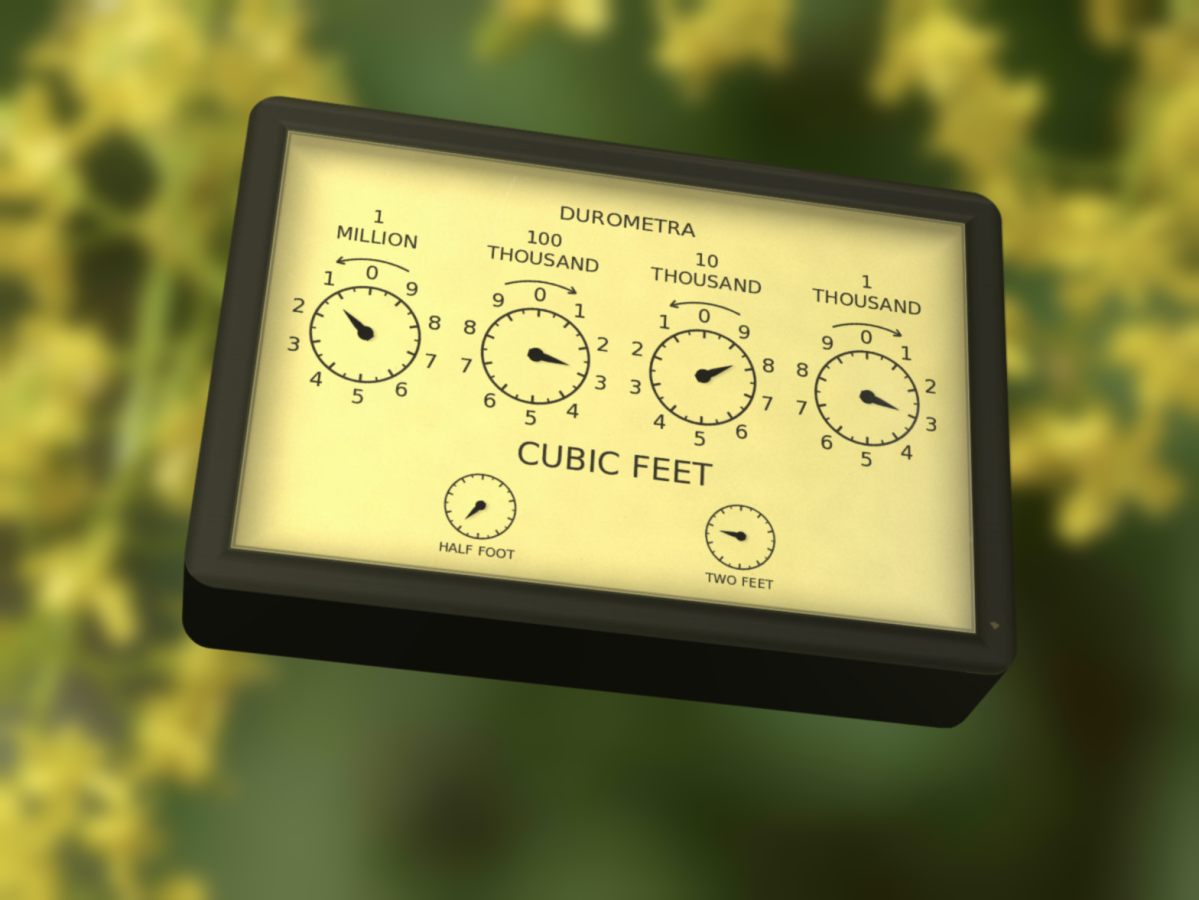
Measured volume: 128300ft³
